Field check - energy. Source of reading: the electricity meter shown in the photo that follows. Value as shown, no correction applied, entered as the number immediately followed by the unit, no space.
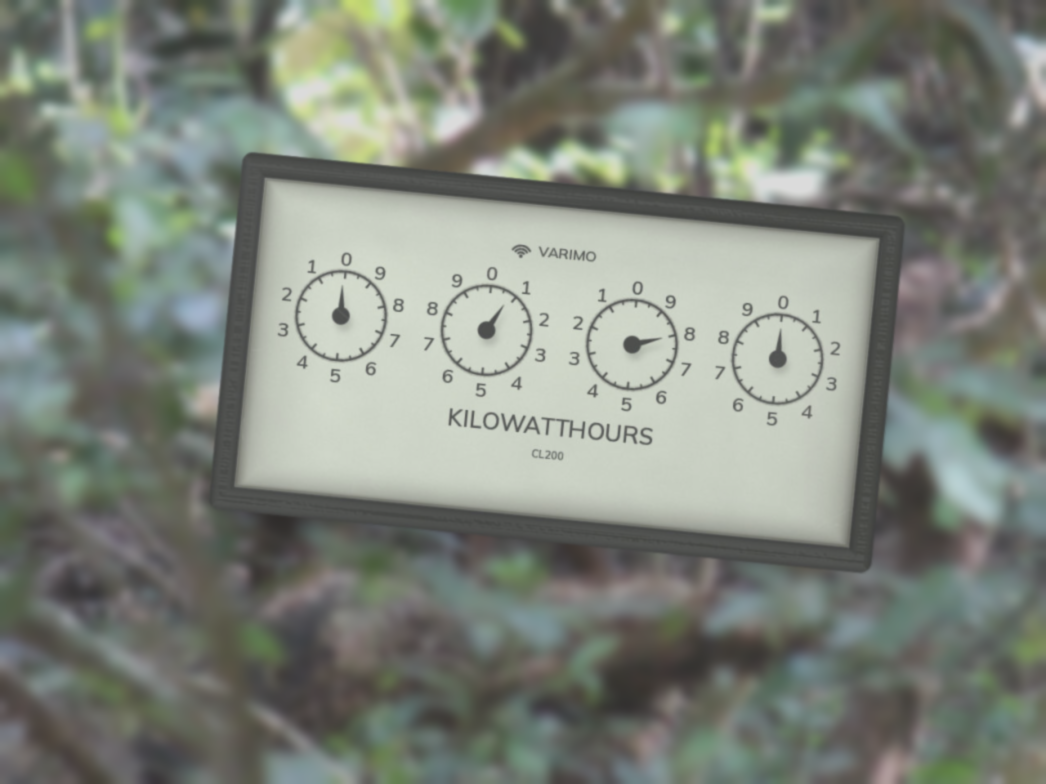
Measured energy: 80kWh
